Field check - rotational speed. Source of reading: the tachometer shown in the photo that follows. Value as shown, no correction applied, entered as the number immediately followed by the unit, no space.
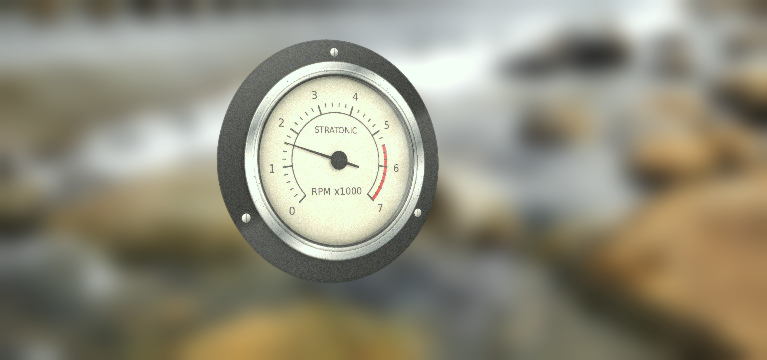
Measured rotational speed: 1600rpm
